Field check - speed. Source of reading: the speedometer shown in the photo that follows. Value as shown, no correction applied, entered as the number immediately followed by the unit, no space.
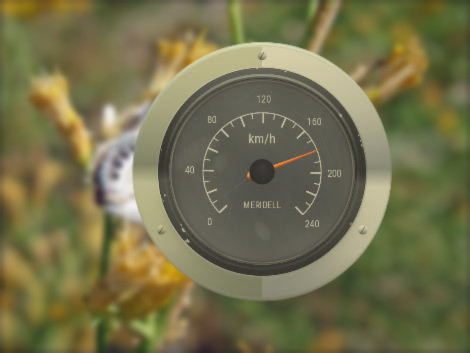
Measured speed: 180km/h
